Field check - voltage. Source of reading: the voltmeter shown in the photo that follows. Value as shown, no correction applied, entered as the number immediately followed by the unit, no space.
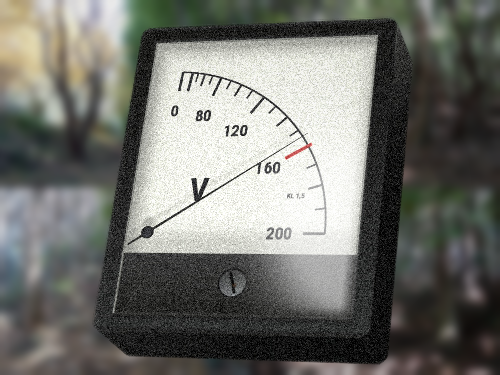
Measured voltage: 155V
